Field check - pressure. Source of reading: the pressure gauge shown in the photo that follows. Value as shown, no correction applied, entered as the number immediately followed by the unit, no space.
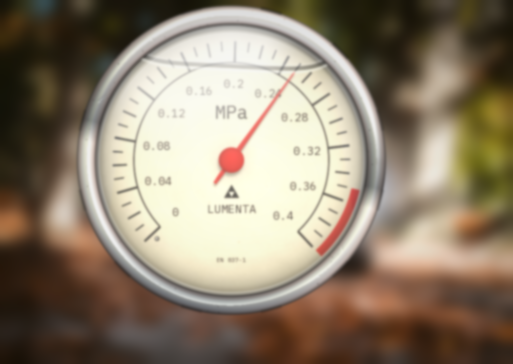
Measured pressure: 0.25MPa
